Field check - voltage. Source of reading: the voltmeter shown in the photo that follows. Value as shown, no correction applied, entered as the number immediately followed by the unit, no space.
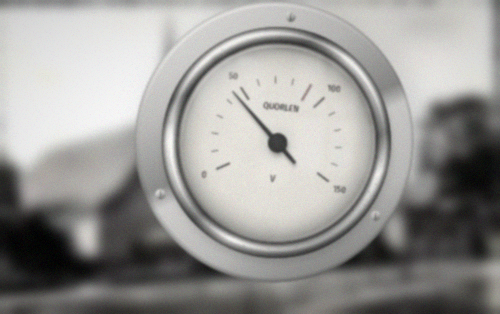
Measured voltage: 45V
